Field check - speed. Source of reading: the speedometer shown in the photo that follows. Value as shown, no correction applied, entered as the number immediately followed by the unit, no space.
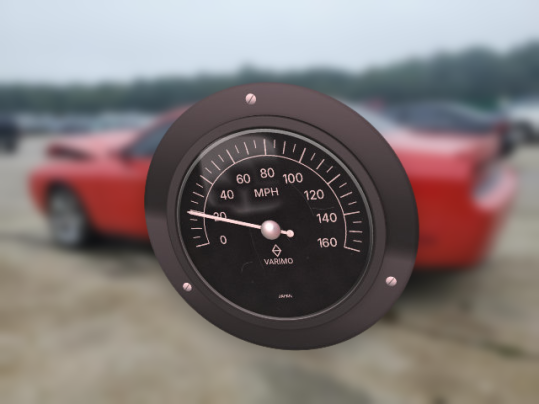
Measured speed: 20mph
